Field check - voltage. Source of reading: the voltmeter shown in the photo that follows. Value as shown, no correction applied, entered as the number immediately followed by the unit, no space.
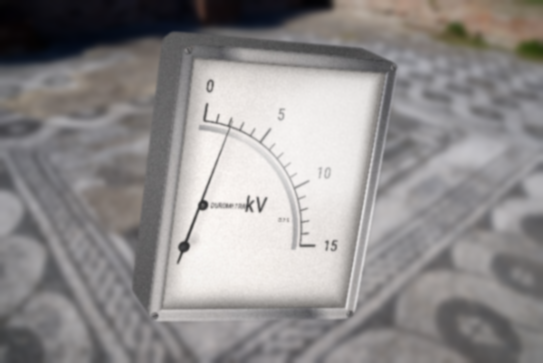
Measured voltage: 2kV
